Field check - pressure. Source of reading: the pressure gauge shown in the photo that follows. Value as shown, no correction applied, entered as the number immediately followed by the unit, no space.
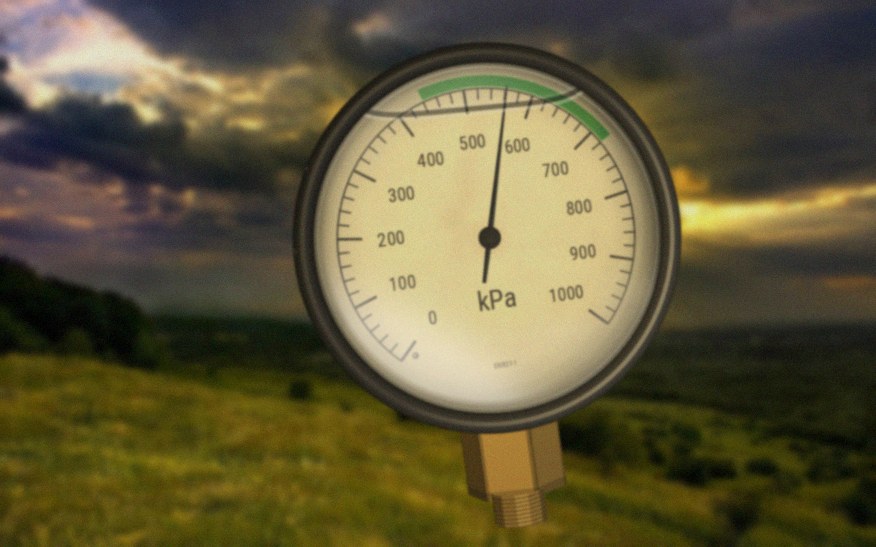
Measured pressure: 560kPa
